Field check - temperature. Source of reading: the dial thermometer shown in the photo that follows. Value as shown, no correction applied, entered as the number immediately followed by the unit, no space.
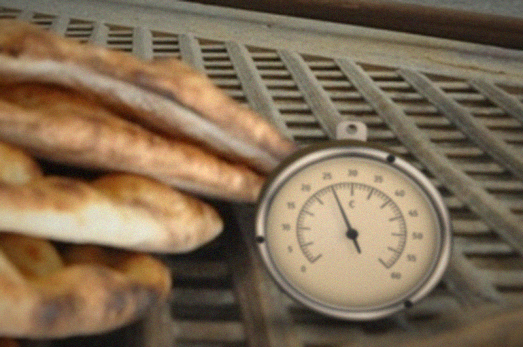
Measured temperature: 25°C
